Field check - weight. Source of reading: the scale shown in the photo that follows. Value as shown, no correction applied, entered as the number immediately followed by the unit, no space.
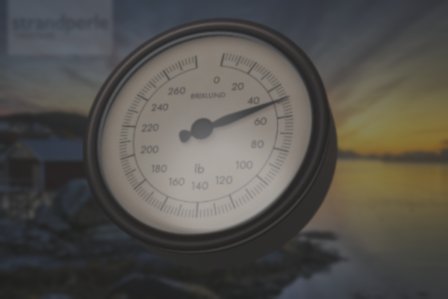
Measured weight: 50lb
